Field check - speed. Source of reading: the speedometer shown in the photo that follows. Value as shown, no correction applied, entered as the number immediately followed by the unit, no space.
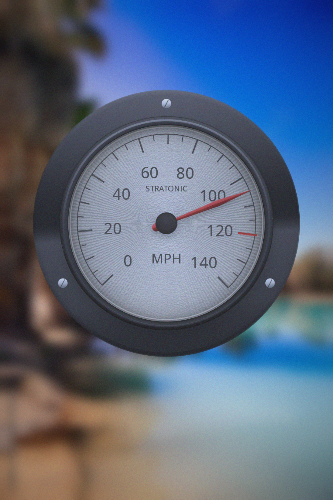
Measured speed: 105mph
